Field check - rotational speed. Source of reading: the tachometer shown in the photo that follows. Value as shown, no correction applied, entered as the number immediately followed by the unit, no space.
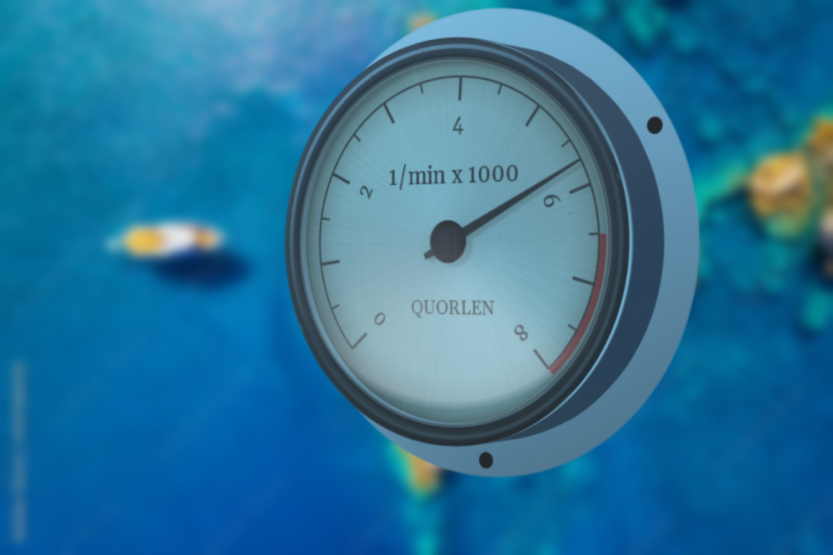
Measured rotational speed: 5750rpm
